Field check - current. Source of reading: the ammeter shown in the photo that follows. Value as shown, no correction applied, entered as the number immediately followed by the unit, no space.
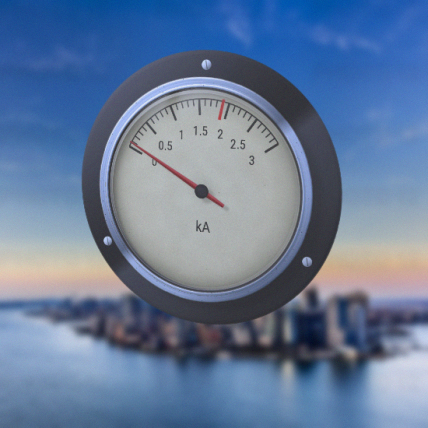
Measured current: 0.1kA
